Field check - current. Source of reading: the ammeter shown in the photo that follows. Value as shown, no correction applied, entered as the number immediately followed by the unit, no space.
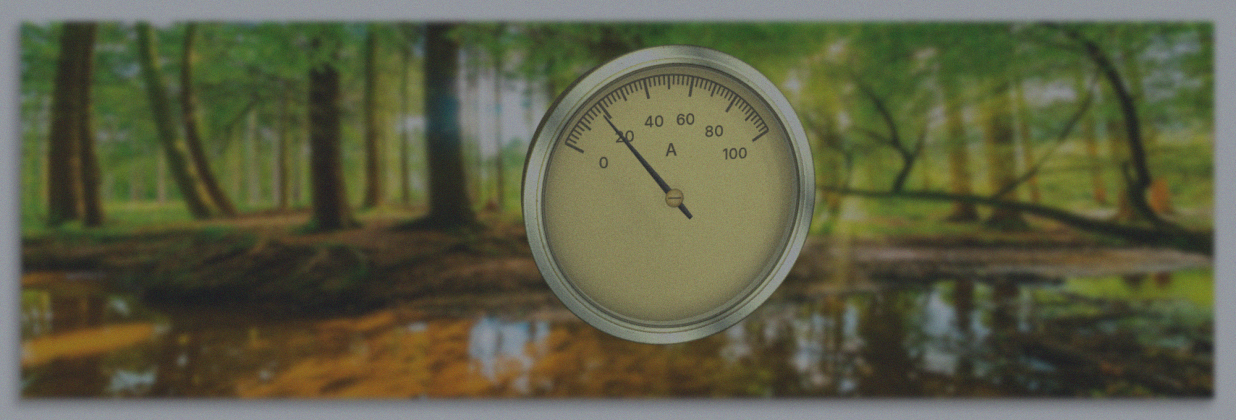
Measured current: 18A
